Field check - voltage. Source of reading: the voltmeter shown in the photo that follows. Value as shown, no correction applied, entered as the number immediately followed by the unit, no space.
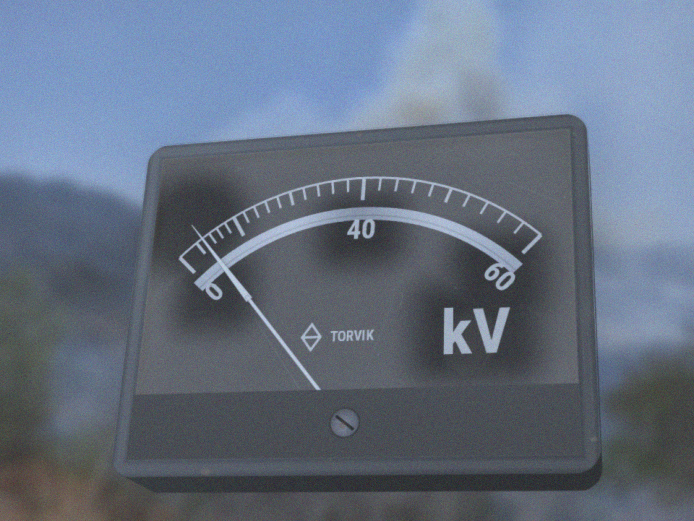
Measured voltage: 12kV
